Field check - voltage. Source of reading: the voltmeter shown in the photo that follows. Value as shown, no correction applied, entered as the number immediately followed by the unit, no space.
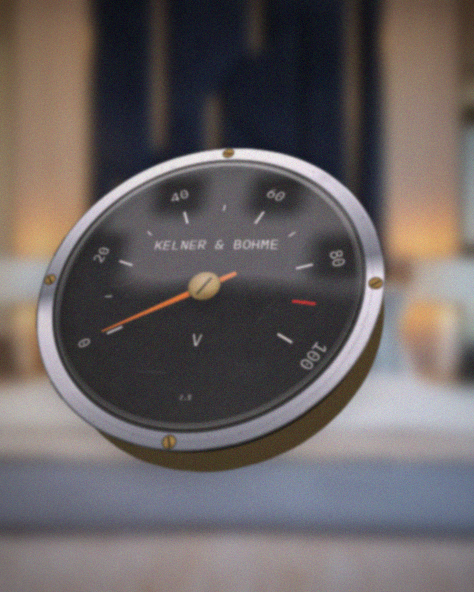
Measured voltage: 0V
